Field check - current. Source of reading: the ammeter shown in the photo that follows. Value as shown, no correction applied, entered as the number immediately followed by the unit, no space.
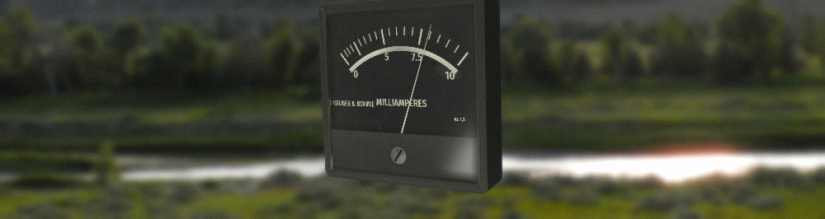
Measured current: 8mA
